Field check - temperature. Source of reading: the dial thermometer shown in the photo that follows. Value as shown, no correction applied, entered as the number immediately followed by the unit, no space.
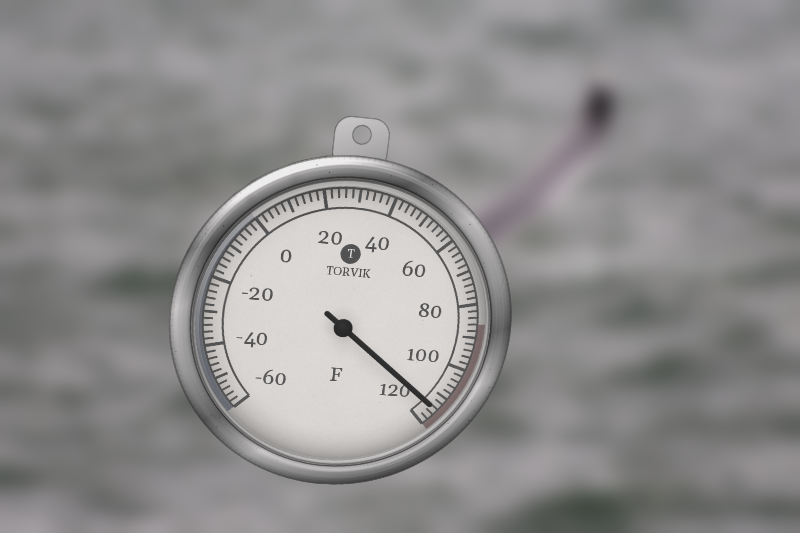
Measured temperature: 114°F
